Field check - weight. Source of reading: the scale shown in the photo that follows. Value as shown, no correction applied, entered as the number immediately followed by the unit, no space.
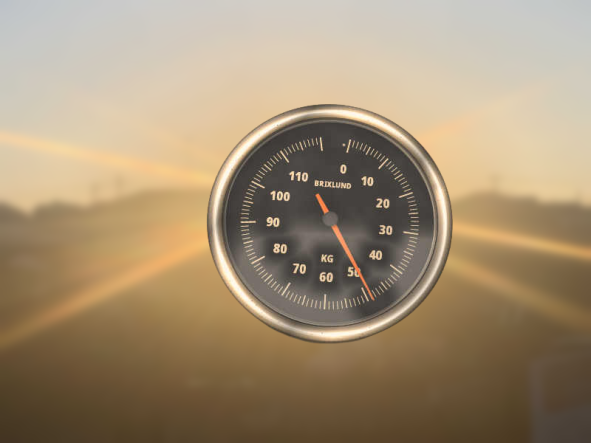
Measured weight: 49kg
